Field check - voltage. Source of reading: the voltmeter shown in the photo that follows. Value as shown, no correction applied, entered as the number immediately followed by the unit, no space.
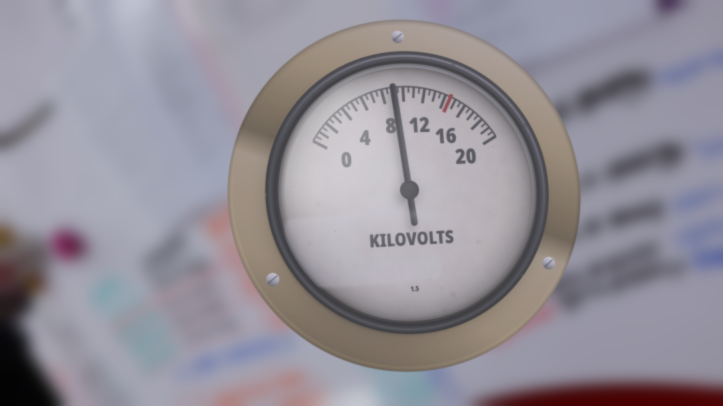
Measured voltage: 9kV
